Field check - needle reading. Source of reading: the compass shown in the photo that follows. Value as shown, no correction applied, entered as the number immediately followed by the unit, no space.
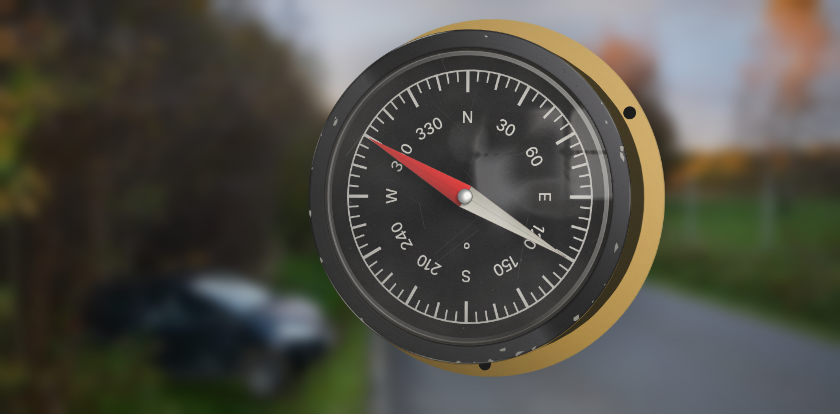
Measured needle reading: 300°
